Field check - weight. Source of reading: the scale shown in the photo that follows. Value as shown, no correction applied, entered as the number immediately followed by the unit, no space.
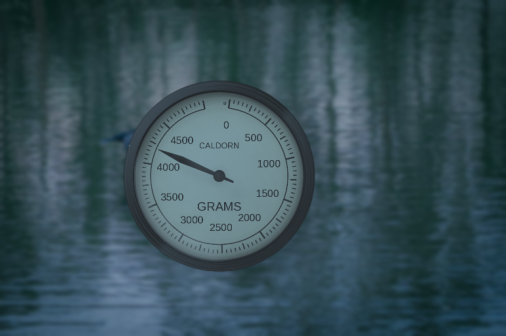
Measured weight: 4200g
